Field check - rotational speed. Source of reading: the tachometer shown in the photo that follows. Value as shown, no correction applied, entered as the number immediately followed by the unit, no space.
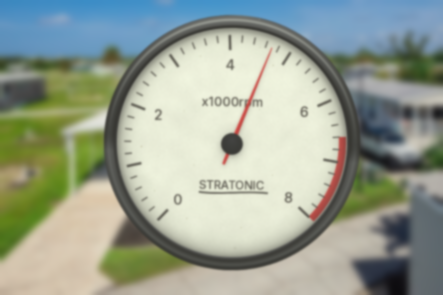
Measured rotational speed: 4700rpm
